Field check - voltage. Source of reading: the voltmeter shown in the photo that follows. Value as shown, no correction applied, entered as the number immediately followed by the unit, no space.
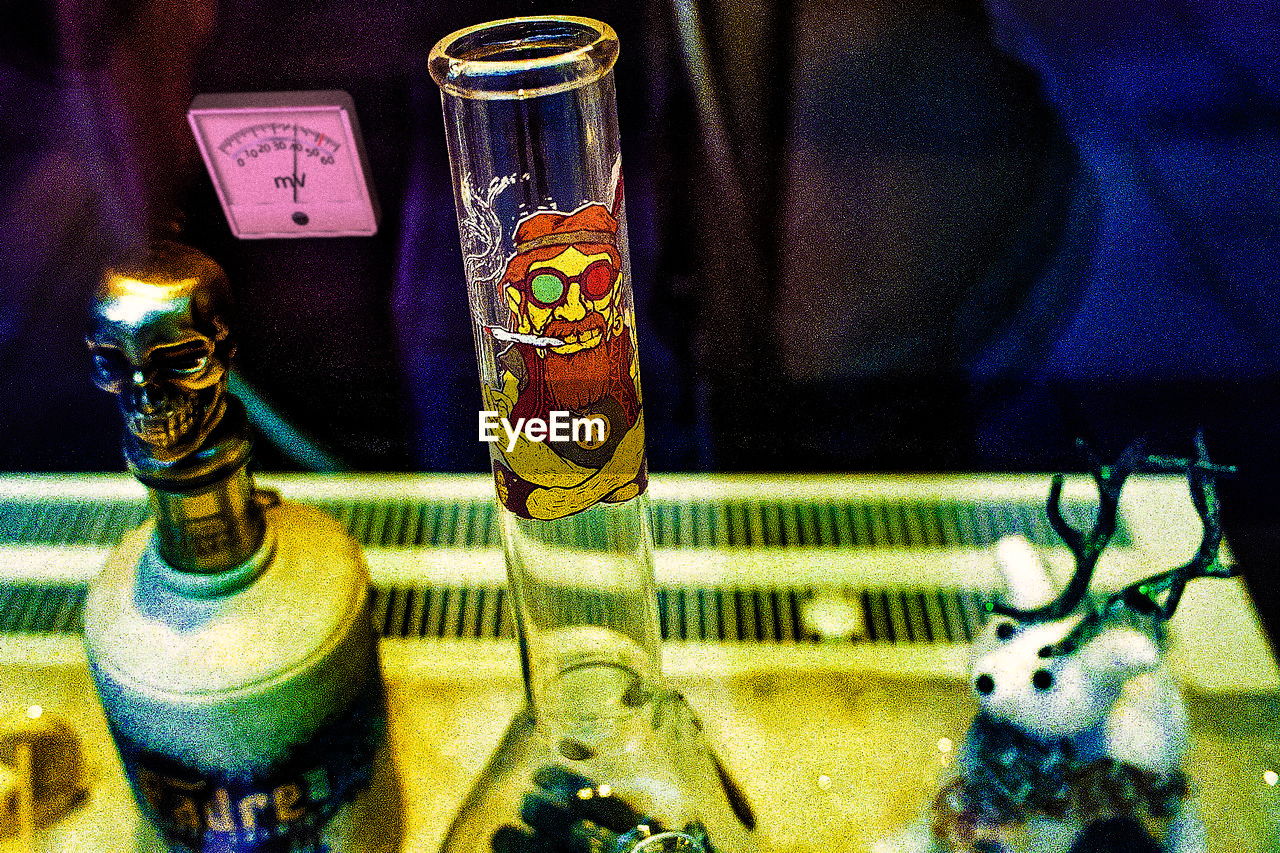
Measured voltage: 40mV
